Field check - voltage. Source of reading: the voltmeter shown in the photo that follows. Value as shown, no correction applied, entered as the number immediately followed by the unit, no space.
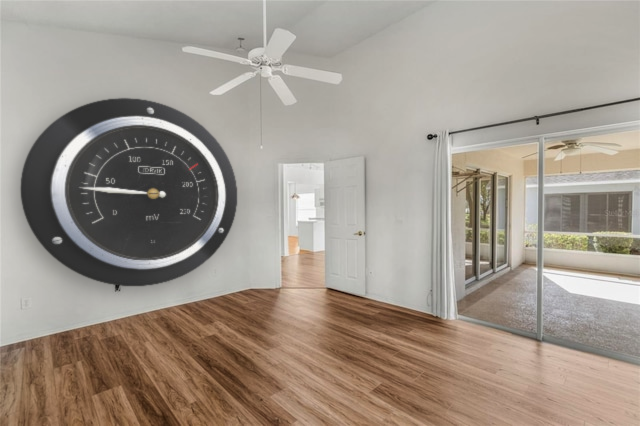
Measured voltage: 35mV
